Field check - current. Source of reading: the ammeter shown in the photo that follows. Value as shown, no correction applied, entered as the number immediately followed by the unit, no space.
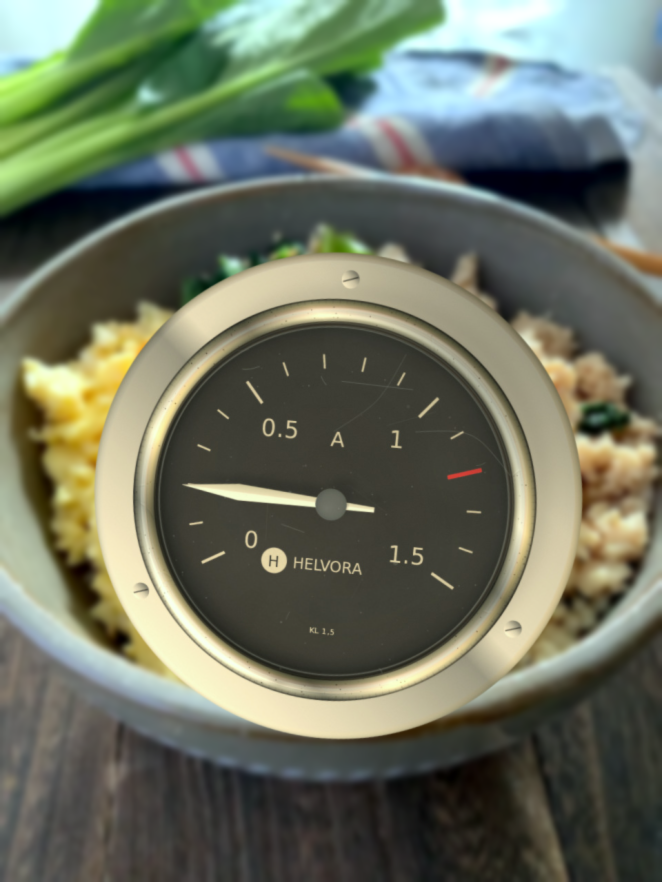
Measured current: 0.2A
